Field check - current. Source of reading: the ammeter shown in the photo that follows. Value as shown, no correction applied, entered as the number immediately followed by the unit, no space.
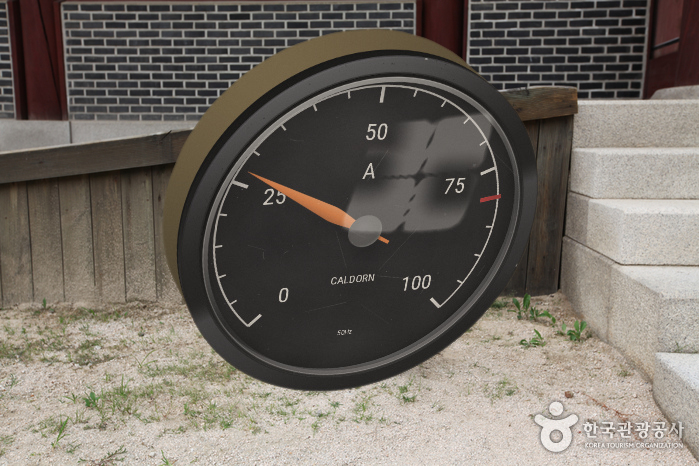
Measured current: 27.5A
